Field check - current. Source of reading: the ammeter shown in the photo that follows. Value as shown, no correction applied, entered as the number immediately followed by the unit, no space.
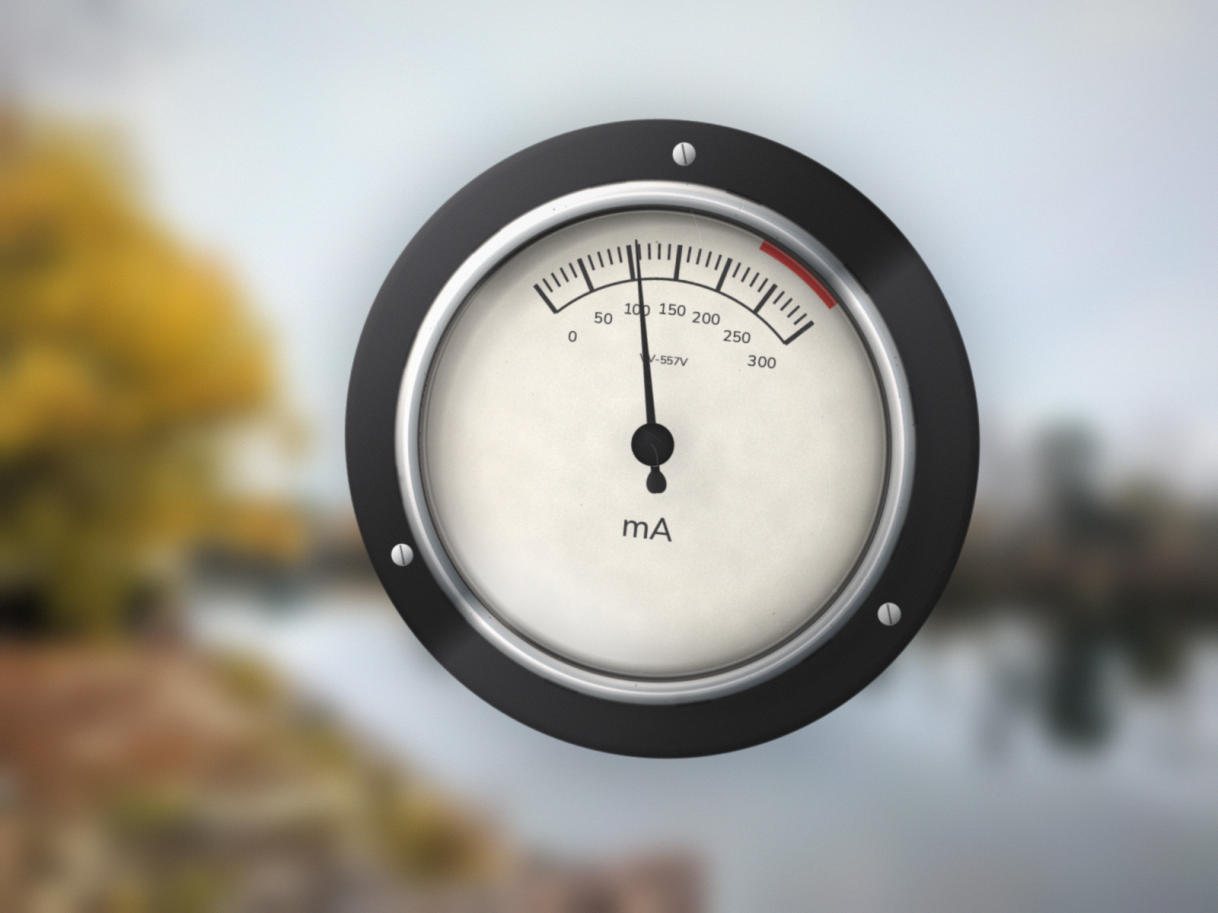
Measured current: 110mA
